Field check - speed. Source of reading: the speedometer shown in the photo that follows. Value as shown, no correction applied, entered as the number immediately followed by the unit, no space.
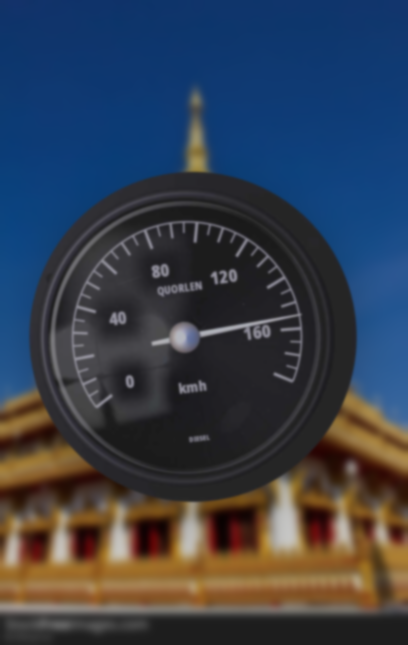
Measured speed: 155km/h
